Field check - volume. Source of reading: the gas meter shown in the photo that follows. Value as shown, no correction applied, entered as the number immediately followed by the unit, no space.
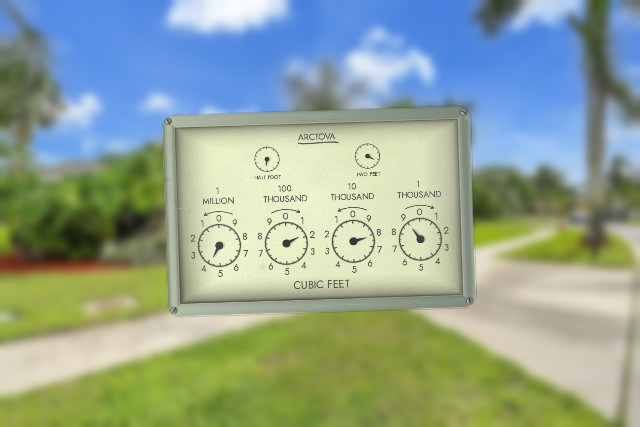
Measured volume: 417900ft³
